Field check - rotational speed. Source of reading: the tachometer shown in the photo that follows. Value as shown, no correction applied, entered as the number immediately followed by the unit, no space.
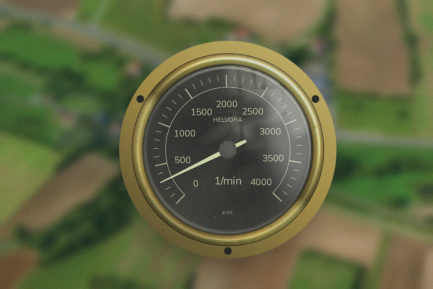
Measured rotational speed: 300rpm
